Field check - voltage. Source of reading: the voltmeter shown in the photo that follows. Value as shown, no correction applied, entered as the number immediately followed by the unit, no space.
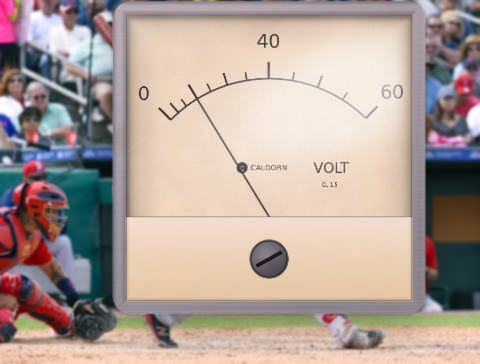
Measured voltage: 20V
